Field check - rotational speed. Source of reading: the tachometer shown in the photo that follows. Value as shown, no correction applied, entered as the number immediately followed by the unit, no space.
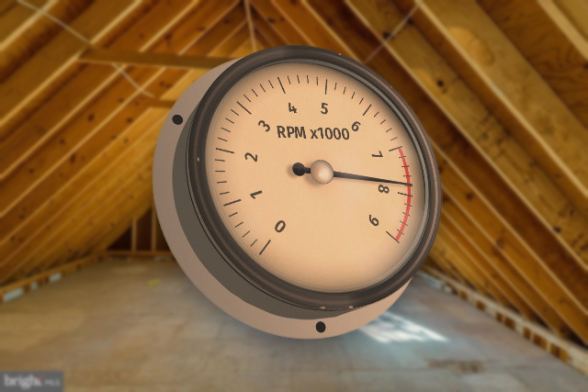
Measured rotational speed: 7800rpm
